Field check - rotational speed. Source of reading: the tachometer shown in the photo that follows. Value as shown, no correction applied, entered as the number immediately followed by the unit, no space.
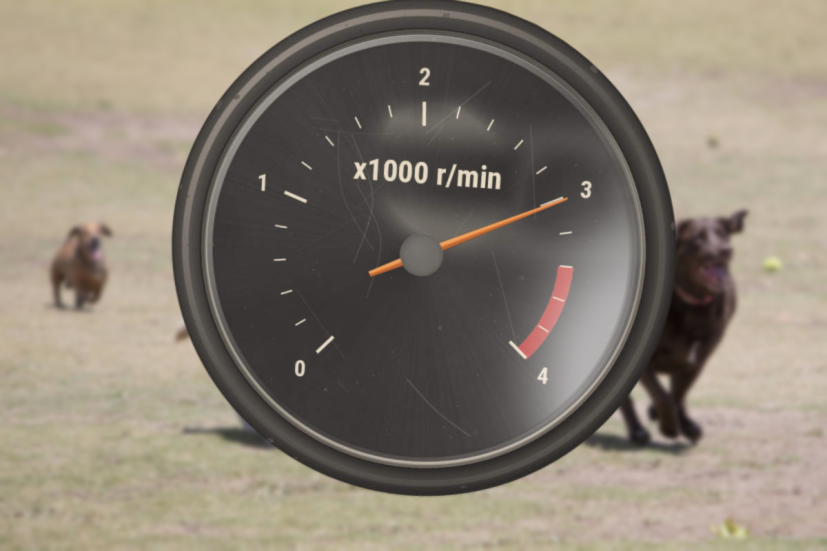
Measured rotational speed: 3000rpm
